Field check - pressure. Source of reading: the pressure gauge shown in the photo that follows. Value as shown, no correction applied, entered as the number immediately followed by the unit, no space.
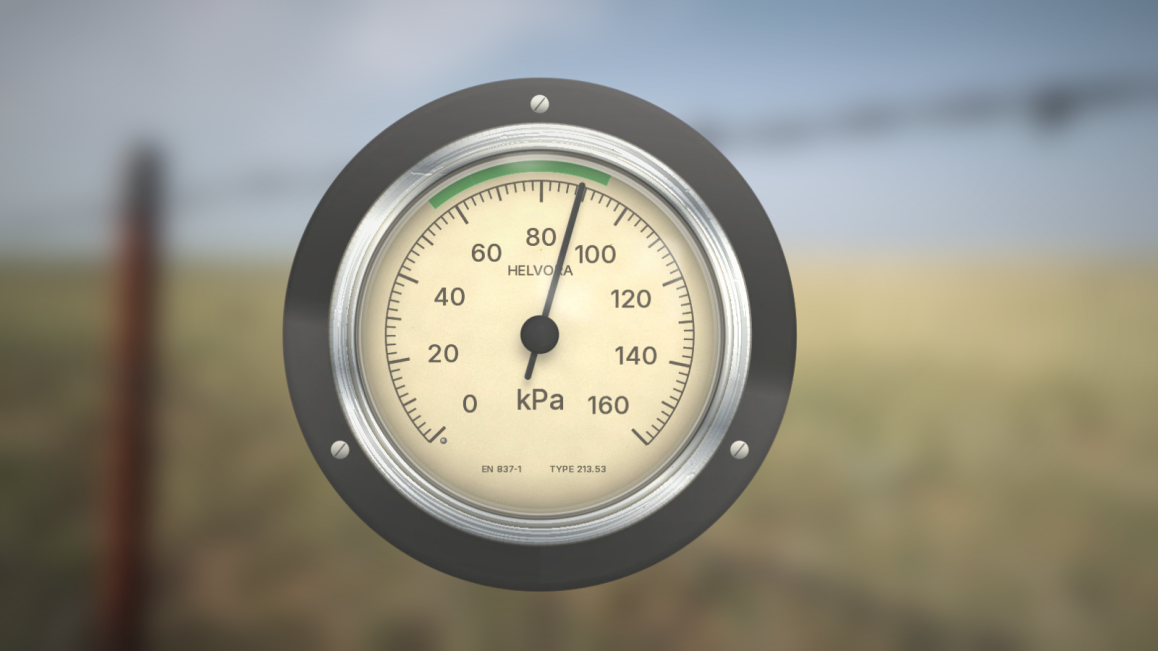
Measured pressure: 89kPa
